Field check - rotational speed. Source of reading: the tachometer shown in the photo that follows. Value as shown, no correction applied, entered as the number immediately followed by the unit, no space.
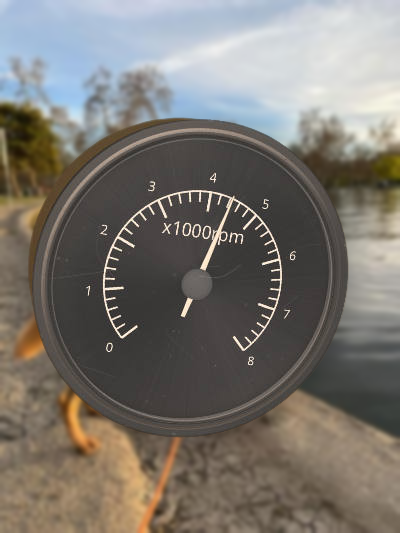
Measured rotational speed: 4400rpm
